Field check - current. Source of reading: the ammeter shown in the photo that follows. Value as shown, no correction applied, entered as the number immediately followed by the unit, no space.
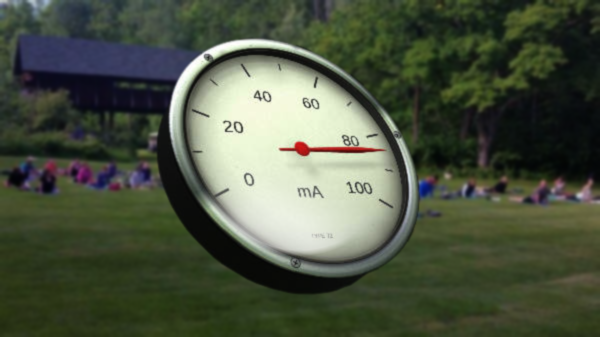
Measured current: 85mA
